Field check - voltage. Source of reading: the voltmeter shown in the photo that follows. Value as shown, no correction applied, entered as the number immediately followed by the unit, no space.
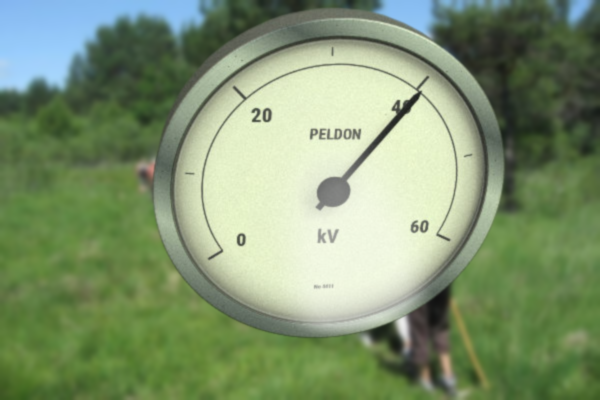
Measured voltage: 40kV
